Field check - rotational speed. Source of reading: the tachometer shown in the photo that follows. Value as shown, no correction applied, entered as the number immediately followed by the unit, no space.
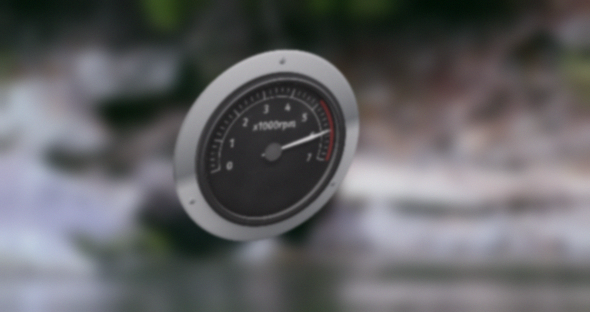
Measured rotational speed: 6000rpm
